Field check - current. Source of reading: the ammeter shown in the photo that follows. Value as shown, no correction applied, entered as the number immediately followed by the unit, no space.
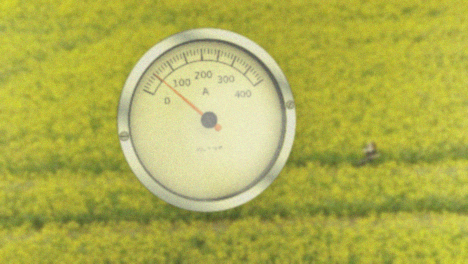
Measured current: 50A
